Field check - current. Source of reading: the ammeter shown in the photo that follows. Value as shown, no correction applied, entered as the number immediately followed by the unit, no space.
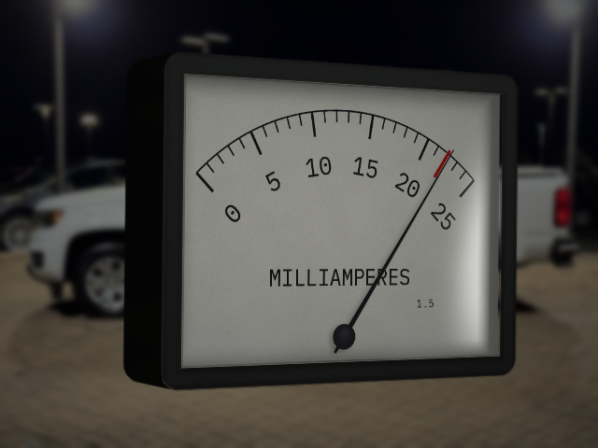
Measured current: 22mA
